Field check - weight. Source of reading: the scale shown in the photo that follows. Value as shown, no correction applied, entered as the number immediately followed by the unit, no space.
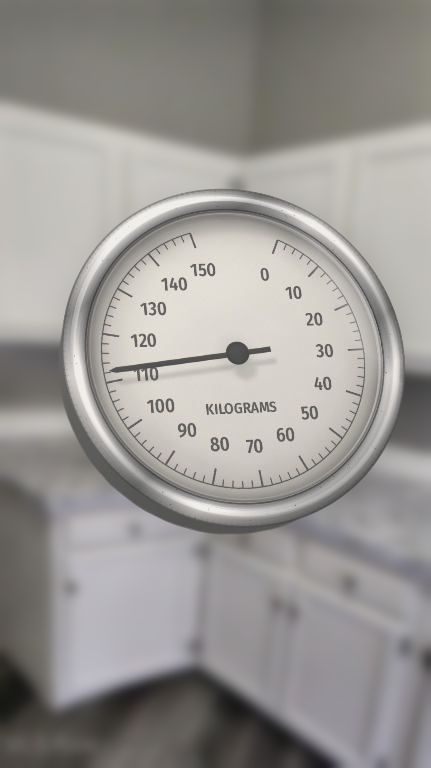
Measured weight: 112kg
